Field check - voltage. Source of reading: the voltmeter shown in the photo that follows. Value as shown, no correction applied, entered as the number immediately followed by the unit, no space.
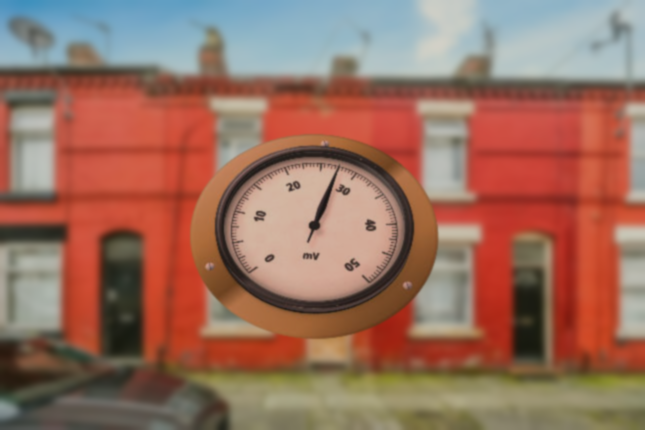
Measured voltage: 27.5mV
